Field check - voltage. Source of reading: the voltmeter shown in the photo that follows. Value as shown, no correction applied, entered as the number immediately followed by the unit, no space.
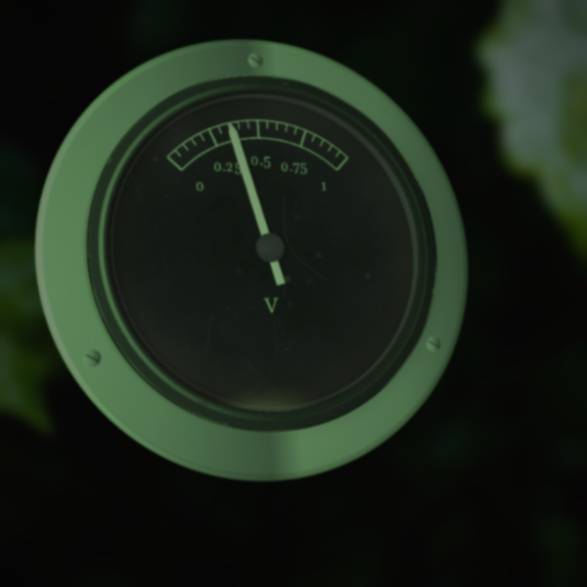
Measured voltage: 0.35V
